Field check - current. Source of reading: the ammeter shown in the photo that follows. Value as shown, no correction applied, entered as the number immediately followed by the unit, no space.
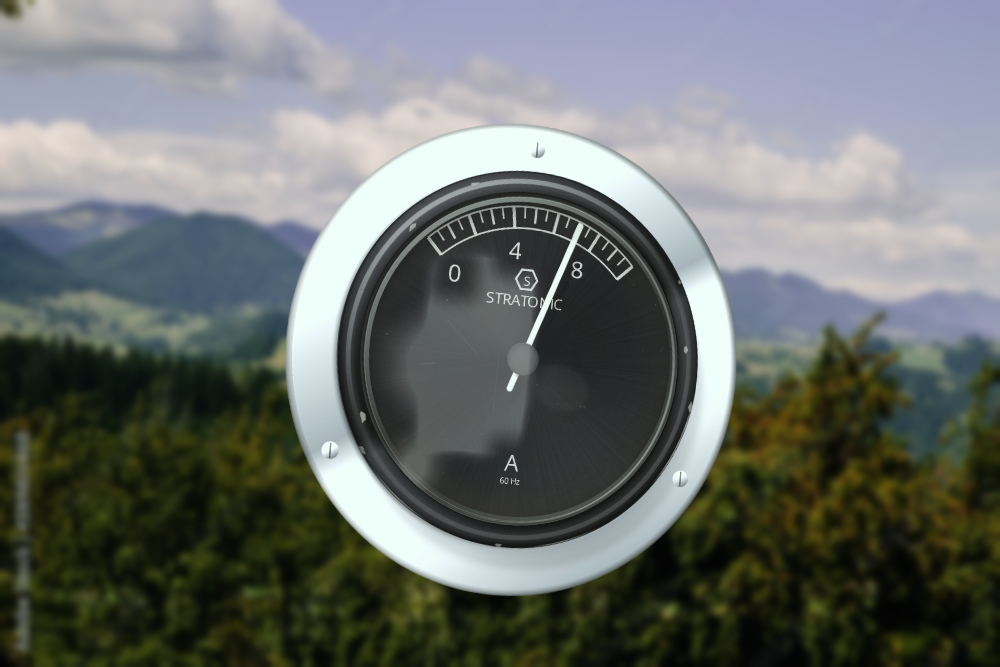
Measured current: 7A
